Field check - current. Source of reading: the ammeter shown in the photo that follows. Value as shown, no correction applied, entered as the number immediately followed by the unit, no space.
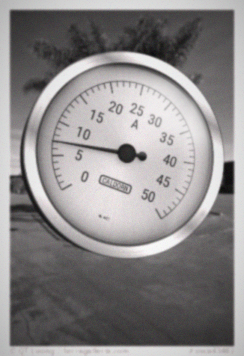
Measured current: 7A
